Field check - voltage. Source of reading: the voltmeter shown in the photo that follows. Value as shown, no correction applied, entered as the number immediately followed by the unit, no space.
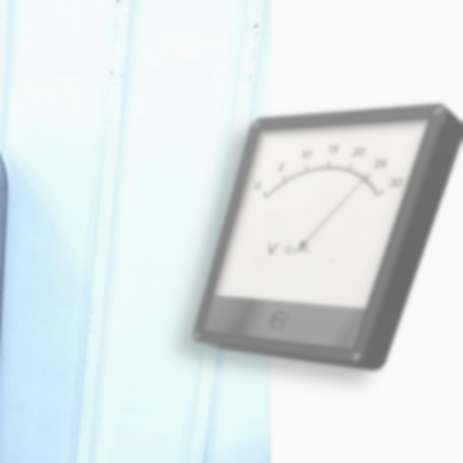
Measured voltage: 25V
